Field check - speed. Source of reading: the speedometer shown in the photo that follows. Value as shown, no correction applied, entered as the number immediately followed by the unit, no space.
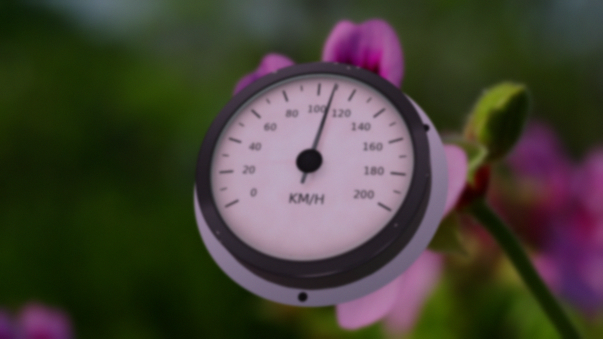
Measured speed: 110km/h
